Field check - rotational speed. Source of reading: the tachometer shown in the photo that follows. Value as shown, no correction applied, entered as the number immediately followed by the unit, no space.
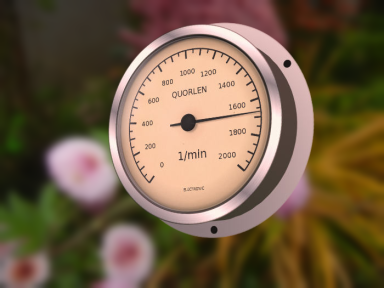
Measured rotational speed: 1675rpm
